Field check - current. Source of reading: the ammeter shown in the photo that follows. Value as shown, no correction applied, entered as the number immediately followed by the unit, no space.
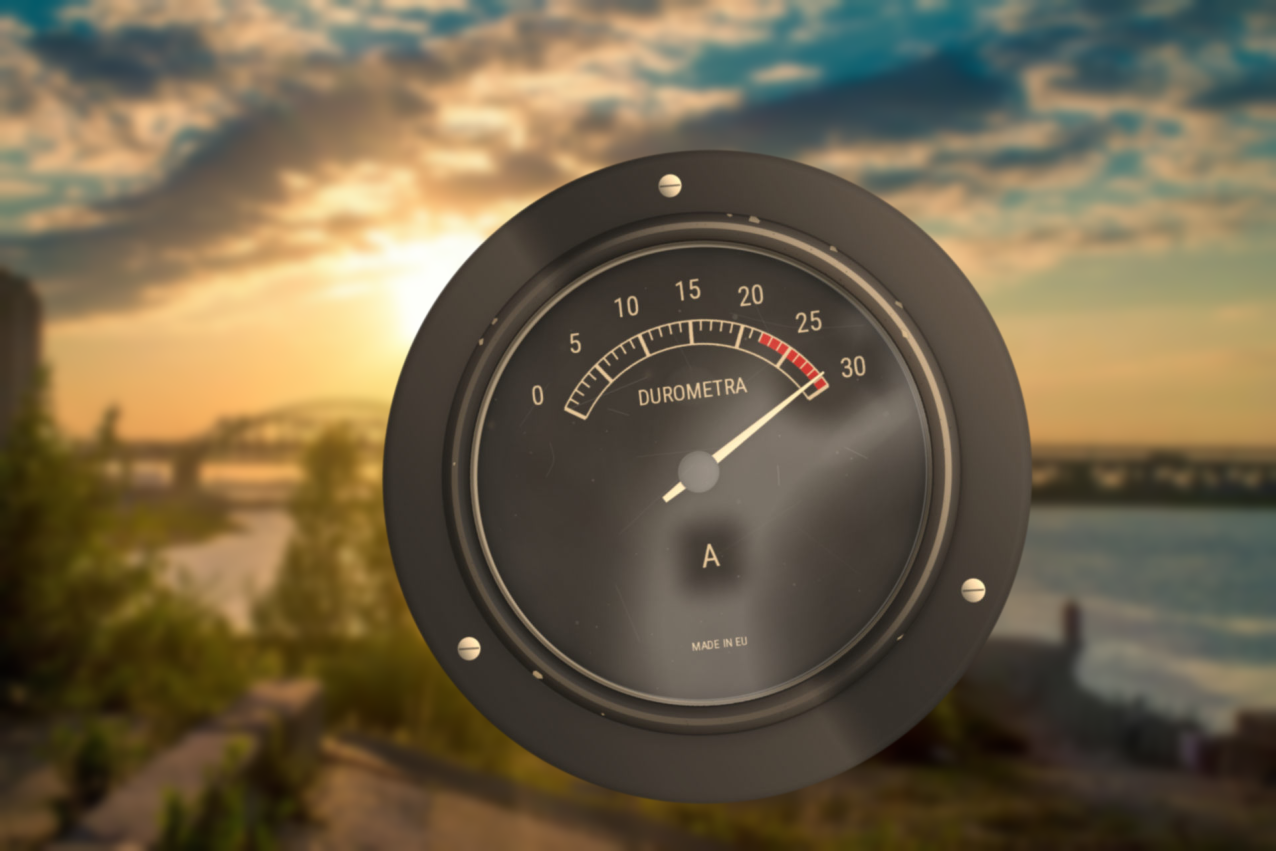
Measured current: 29A
